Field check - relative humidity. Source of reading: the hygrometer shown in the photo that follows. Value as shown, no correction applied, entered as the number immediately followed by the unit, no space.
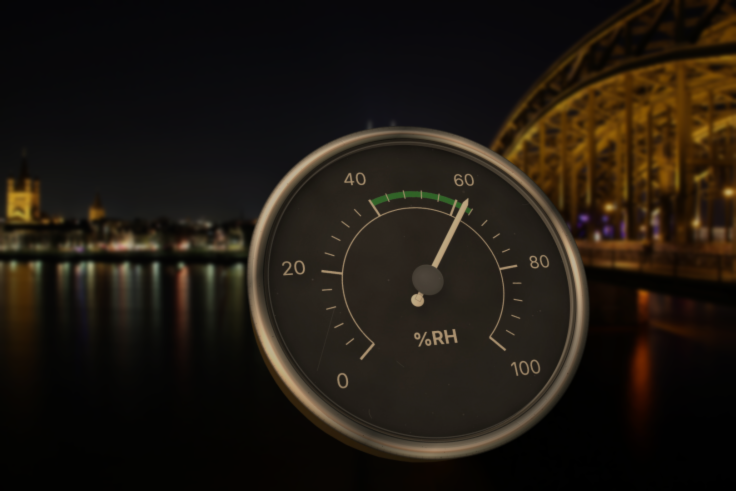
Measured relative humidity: 62%
